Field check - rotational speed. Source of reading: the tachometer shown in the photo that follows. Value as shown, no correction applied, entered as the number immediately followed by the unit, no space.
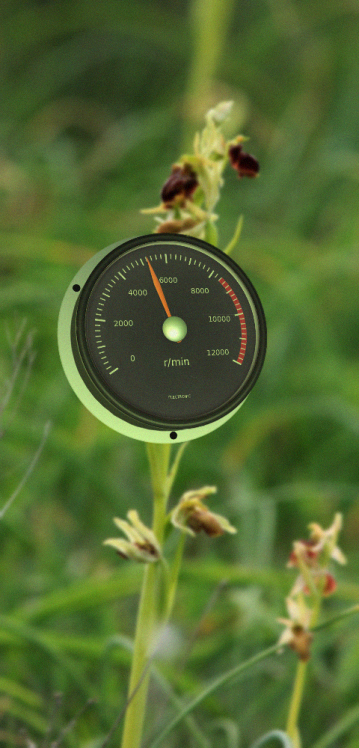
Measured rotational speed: 5200rpm
